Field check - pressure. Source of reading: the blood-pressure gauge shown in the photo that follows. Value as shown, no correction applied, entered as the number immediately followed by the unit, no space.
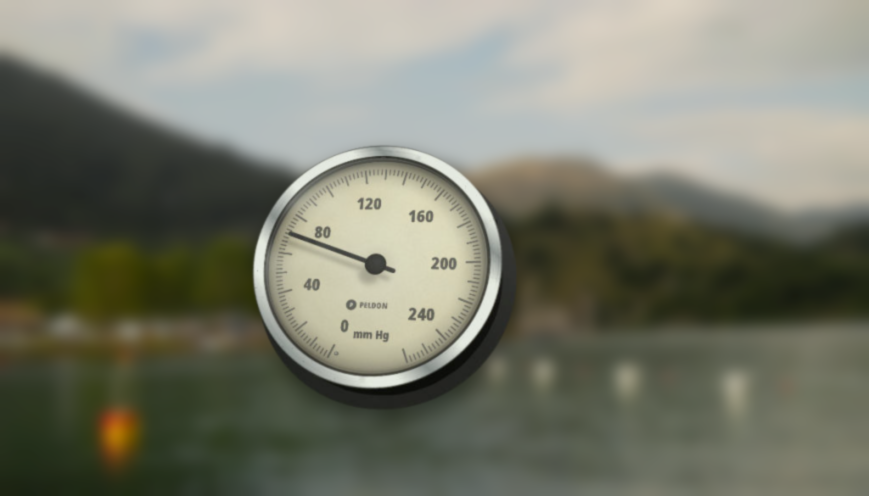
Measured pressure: 70mmHg
